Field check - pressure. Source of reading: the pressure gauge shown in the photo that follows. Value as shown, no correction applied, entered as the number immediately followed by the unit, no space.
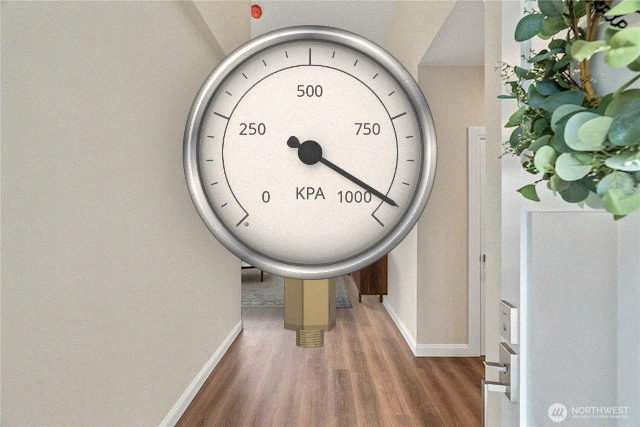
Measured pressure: 950kPa
